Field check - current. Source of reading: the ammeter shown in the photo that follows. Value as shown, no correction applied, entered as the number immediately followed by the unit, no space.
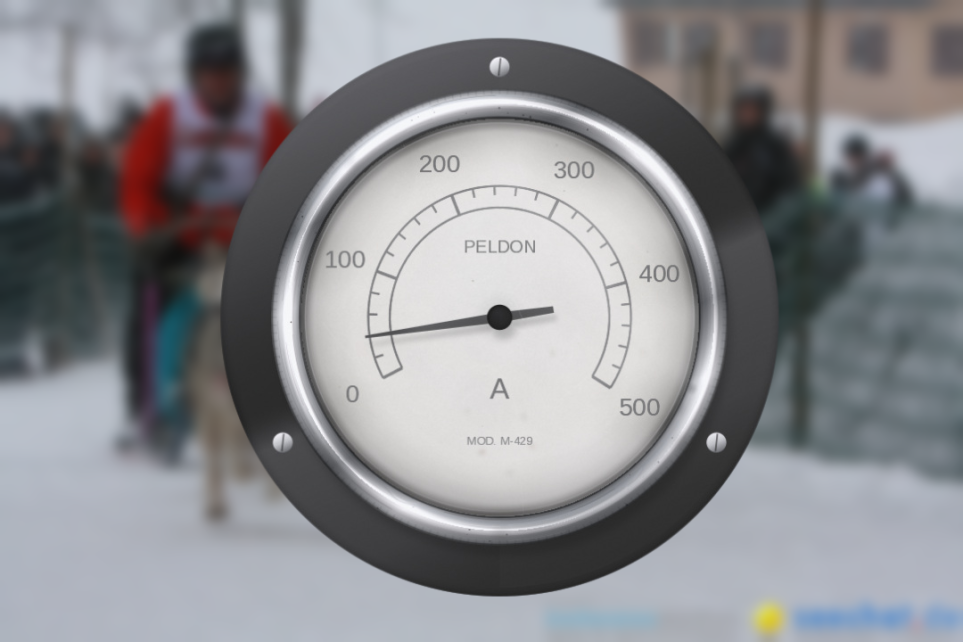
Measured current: 40A
